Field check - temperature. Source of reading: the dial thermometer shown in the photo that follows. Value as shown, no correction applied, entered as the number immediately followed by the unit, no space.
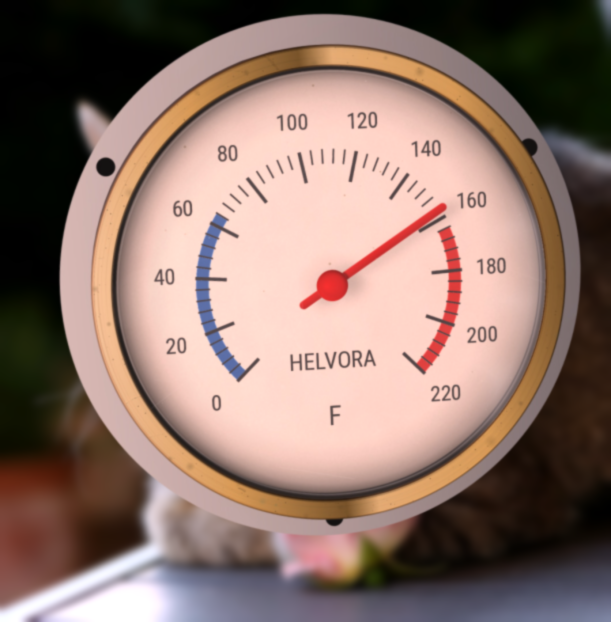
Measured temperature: 156°F
